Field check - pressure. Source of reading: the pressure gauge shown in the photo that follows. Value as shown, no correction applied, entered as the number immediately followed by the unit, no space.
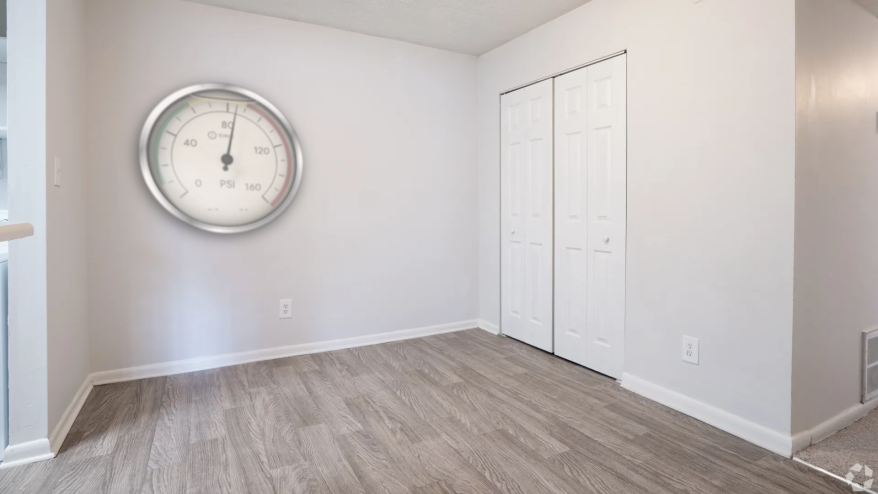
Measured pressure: 85psi
